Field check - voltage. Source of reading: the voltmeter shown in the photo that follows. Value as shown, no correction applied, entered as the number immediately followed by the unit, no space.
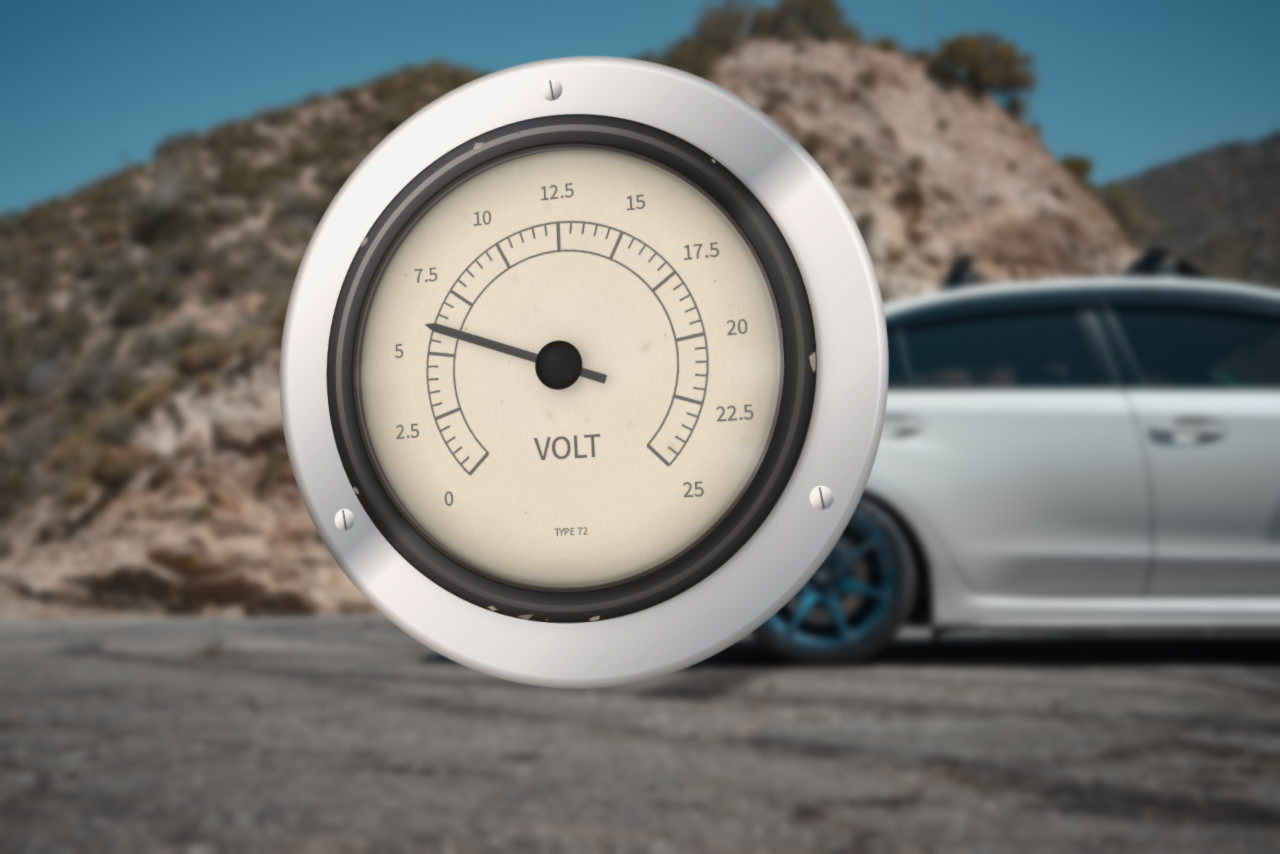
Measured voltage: 6V
